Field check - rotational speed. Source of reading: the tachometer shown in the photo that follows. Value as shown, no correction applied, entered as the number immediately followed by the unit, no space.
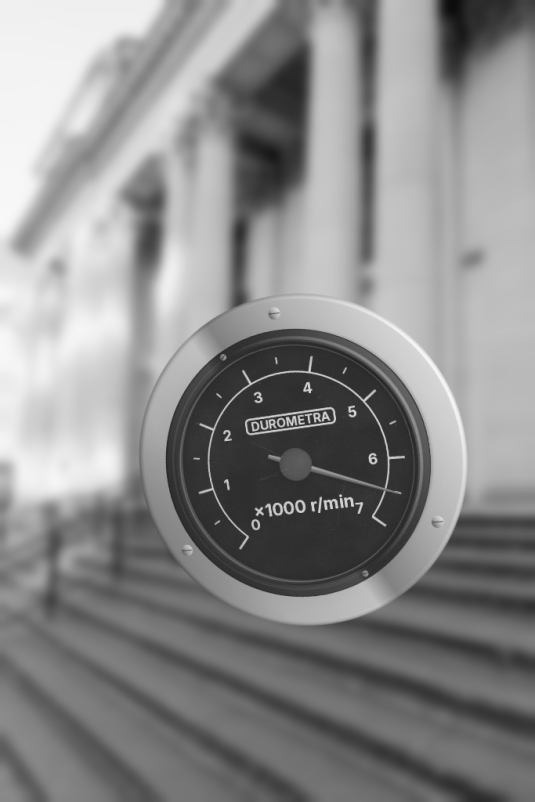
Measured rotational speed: 6500rpm
